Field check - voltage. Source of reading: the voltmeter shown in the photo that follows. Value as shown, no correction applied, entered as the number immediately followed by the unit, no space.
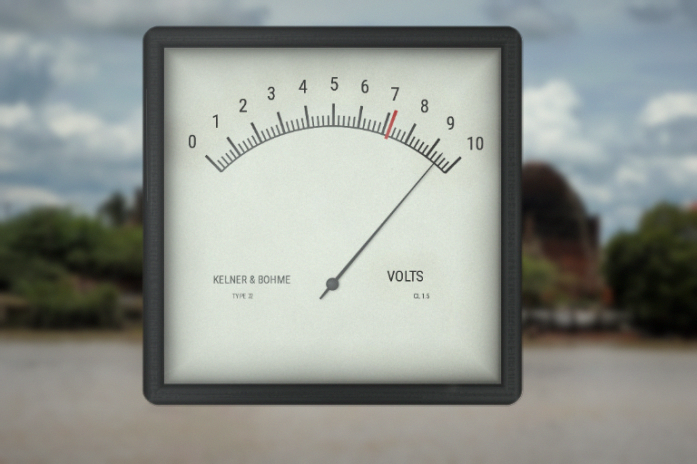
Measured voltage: 9.4V
